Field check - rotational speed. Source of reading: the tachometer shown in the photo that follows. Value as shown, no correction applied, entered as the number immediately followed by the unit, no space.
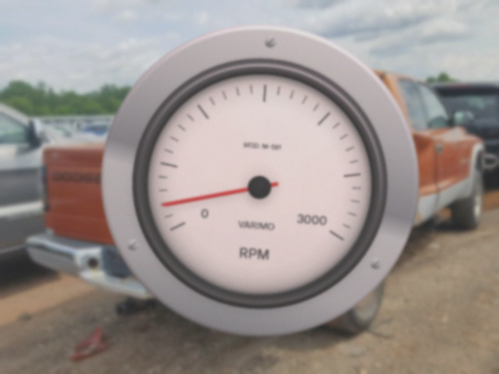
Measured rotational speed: 200rpm
